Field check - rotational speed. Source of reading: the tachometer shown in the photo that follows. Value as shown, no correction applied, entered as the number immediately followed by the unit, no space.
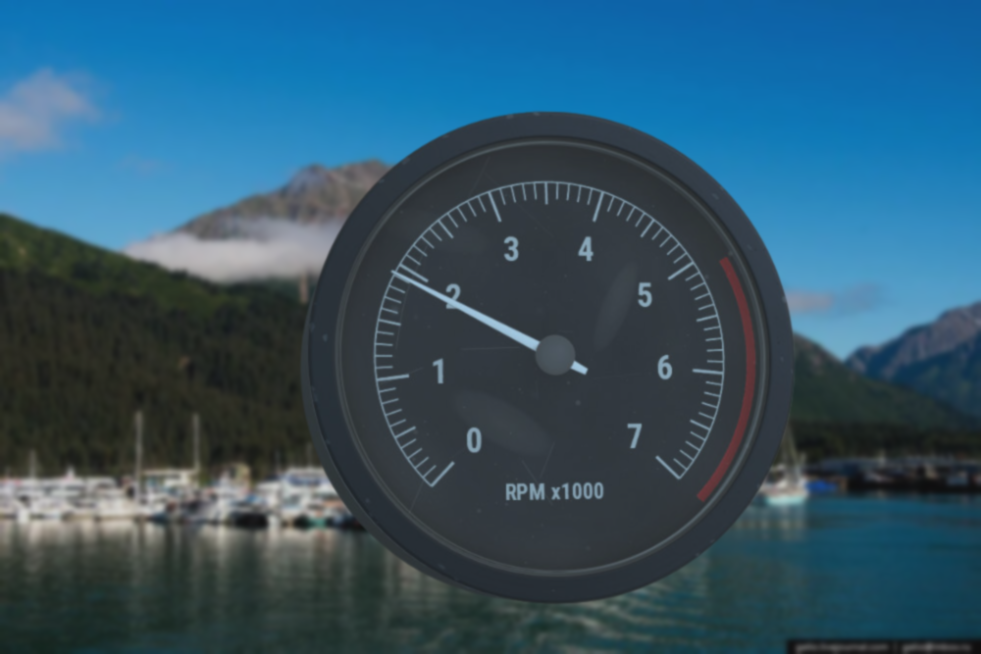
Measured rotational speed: 1900rpm
